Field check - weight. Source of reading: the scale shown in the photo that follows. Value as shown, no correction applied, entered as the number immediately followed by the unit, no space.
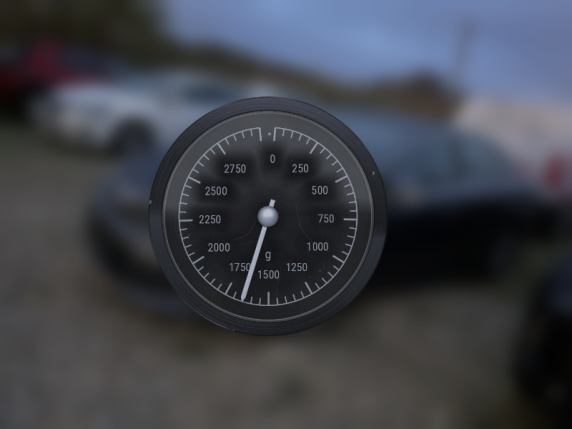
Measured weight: 1650g
